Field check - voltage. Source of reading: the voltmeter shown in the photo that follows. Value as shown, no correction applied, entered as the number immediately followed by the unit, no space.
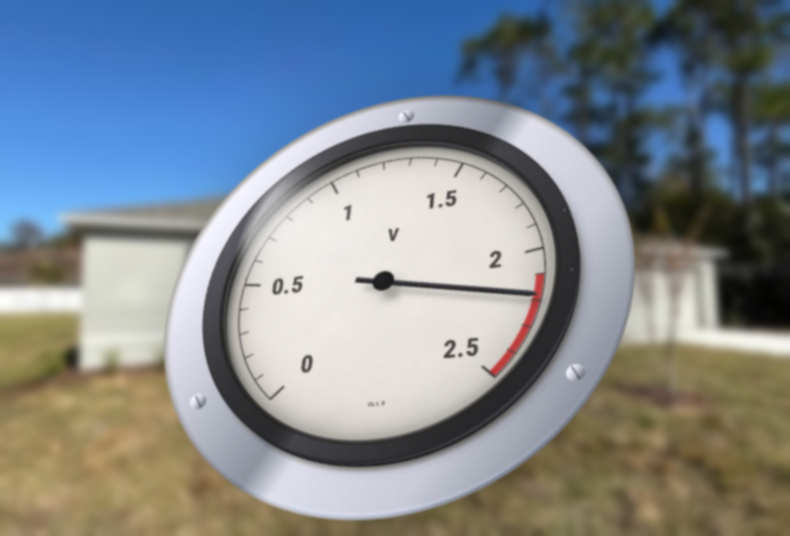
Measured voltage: 2.2V
